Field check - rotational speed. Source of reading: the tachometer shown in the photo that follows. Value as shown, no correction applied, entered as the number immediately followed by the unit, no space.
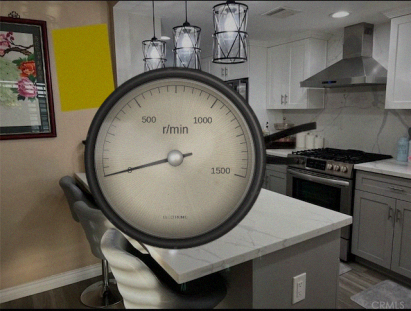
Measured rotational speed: 0rpm
